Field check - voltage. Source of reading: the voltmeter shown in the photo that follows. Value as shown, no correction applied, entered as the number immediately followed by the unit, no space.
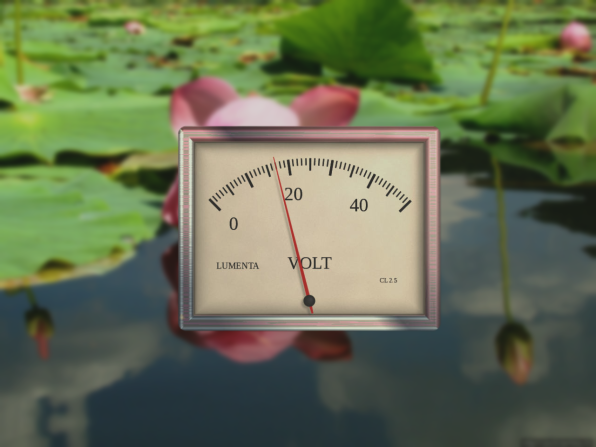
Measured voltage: 17V
